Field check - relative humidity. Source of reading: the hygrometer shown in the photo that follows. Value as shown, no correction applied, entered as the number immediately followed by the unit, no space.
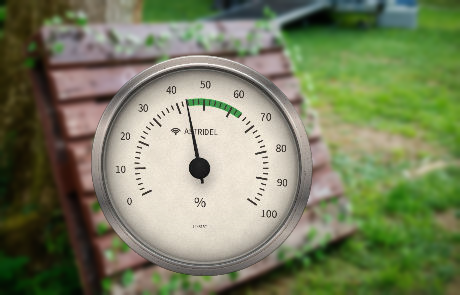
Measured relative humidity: 44%
